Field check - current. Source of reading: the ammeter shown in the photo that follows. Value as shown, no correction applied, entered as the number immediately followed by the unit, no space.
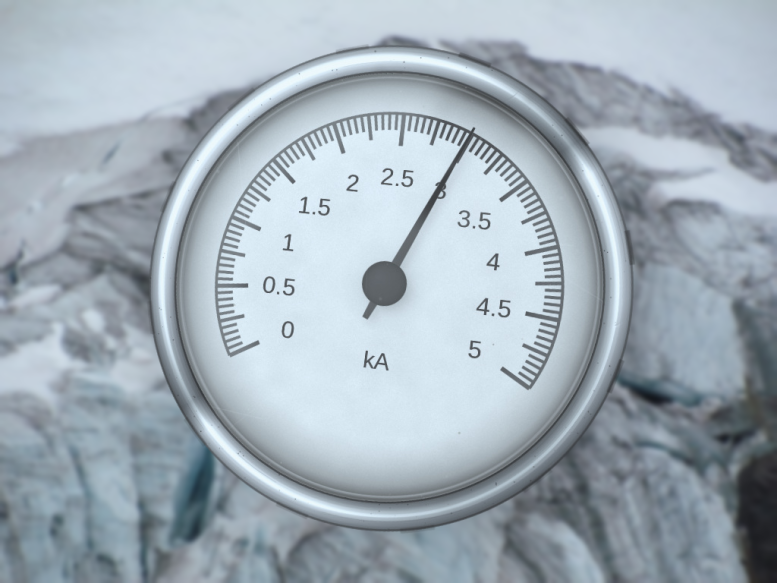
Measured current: 3kA
